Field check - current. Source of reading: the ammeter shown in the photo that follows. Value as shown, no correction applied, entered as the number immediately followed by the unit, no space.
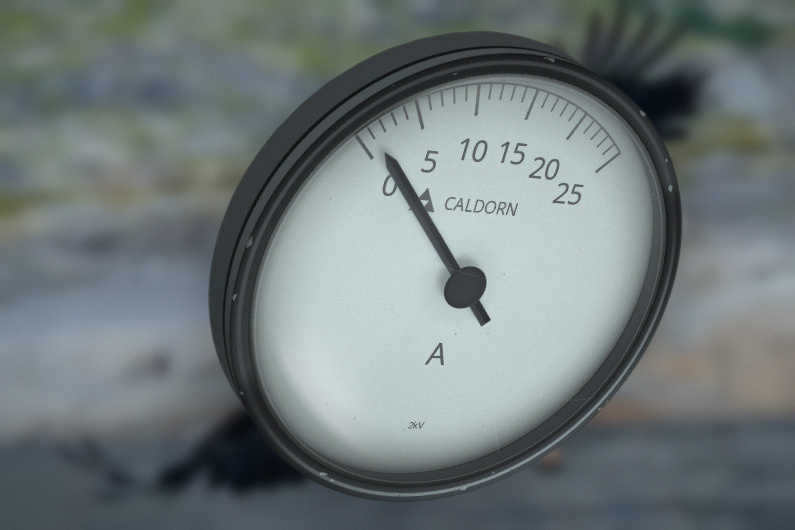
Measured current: 1A
